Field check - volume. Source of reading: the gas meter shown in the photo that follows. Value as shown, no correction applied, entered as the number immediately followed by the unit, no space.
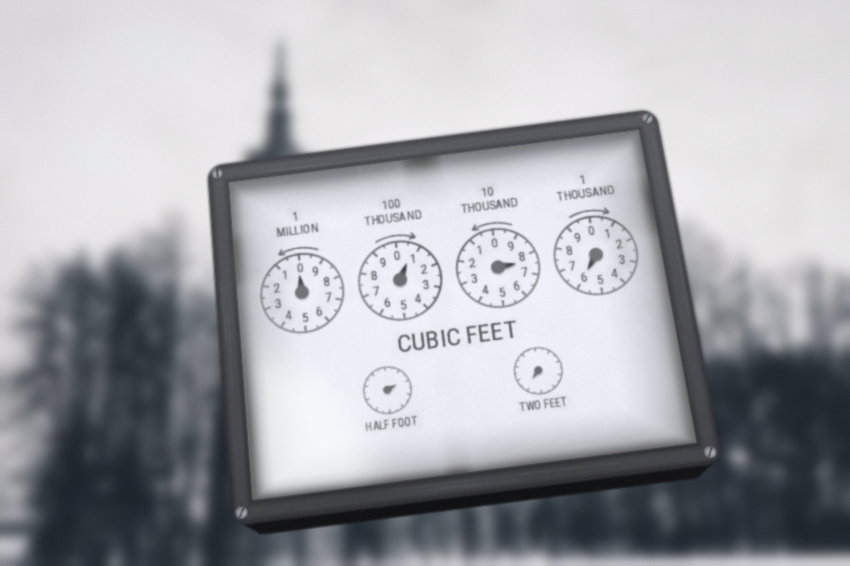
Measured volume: 7600ft³
